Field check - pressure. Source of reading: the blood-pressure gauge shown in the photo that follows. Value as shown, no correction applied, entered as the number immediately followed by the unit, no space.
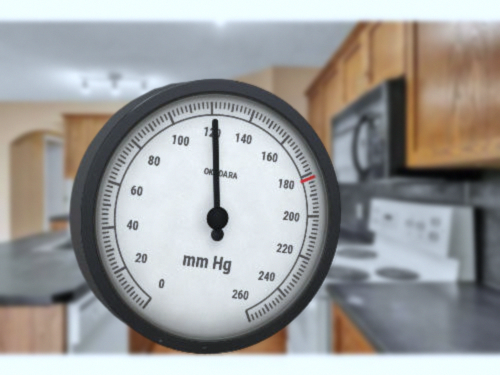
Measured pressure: 120mmHg
